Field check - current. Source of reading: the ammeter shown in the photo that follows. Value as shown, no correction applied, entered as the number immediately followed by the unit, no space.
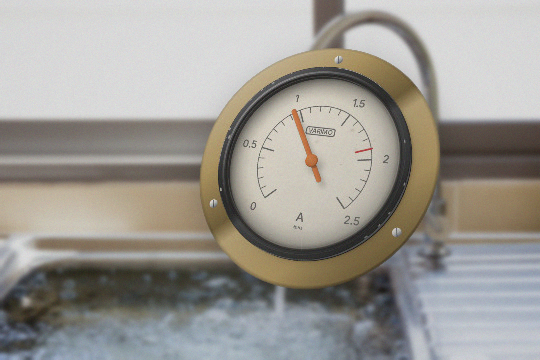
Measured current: 0.95A
